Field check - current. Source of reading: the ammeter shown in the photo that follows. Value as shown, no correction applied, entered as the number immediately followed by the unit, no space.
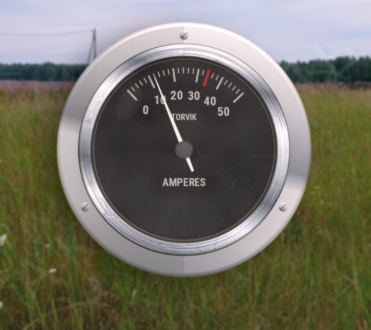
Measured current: 12A
